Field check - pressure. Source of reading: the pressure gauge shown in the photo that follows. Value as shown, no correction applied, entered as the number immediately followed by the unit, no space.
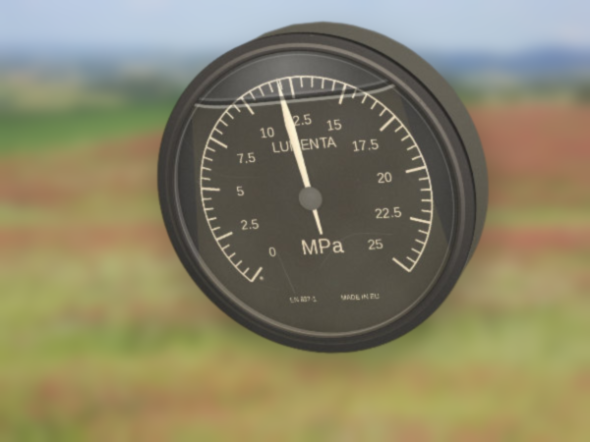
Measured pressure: 12MPa
